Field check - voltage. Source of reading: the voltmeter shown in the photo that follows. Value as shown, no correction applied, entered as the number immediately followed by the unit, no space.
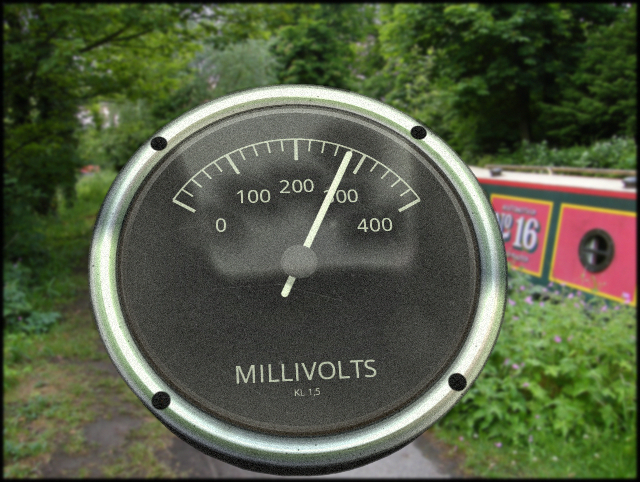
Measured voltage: 280mV
